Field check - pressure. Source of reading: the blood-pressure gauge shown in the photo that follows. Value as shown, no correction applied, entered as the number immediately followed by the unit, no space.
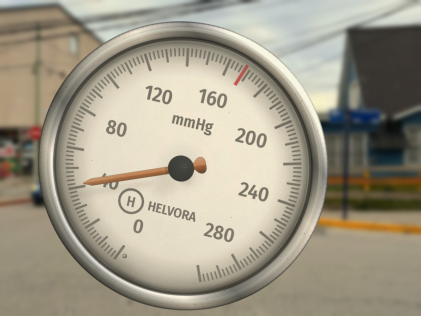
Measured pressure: 42mmHg
